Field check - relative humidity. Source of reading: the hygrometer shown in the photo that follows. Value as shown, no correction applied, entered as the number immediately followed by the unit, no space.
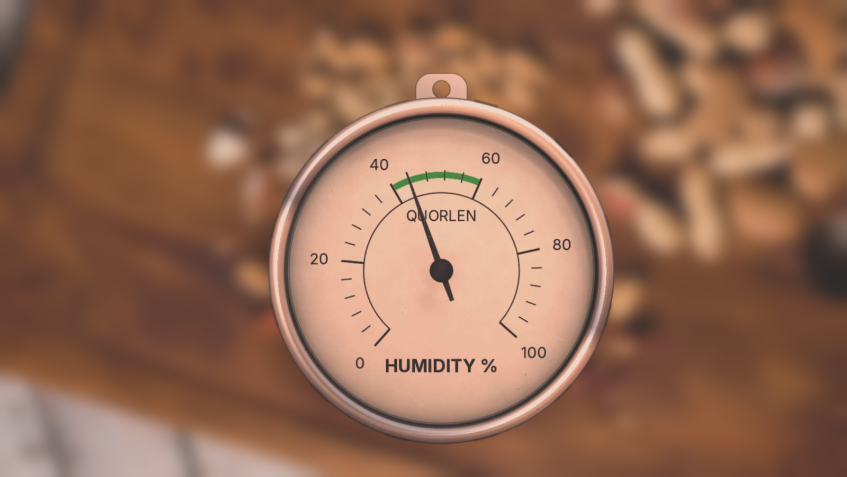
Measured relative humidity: 44%
